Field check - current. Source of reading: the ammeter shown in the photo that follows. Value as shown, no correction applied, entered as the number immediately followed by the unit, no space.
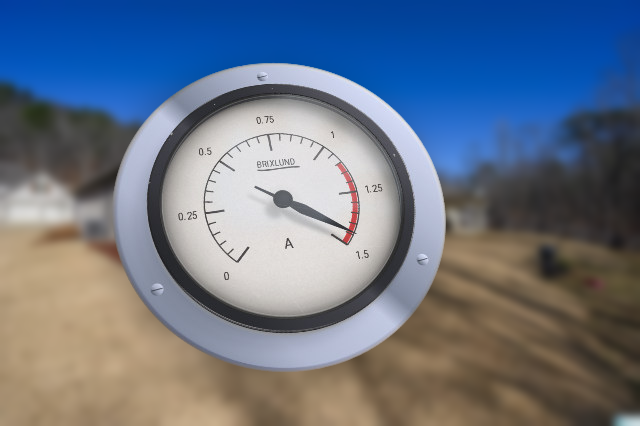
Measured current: 1.45A
